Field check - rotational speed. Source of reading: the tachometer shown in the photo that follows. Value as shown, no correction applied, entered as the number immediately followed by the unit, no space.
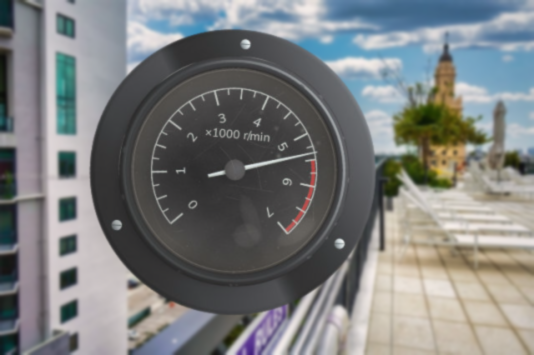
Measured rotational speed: 5375rpm
